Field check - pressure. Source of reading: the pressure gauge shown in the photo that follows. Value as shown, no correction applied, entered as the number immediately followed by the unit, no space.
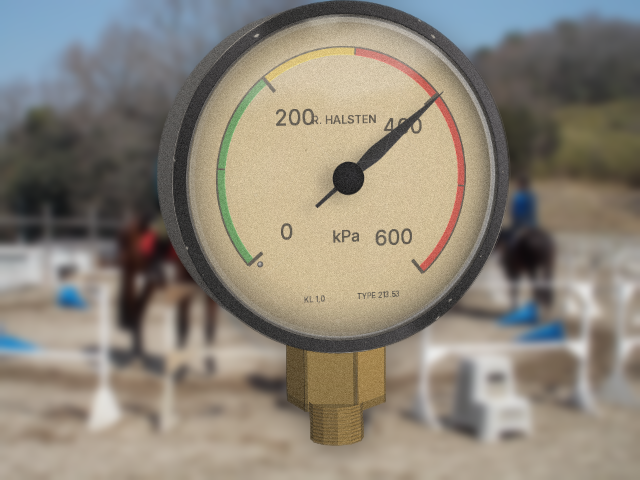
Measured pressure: 400kPa
